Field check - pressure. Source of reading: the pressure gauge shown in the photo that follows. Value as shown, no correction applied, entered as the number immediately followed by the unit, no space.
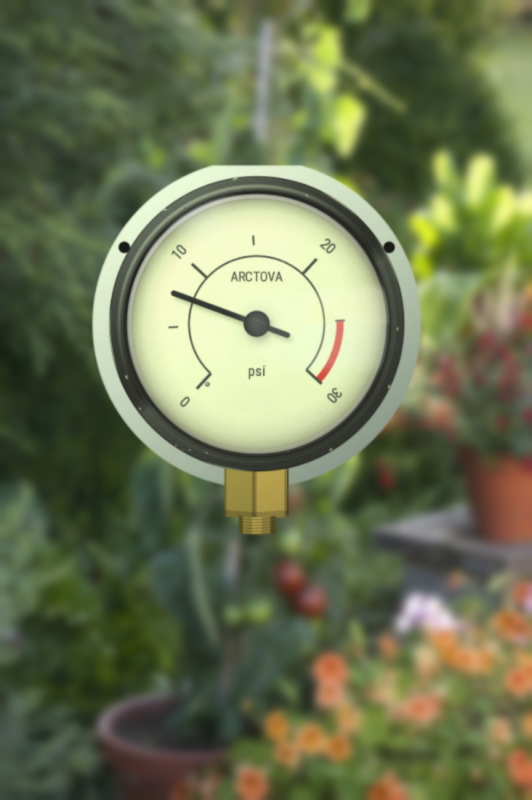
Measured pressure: 7.5psi
